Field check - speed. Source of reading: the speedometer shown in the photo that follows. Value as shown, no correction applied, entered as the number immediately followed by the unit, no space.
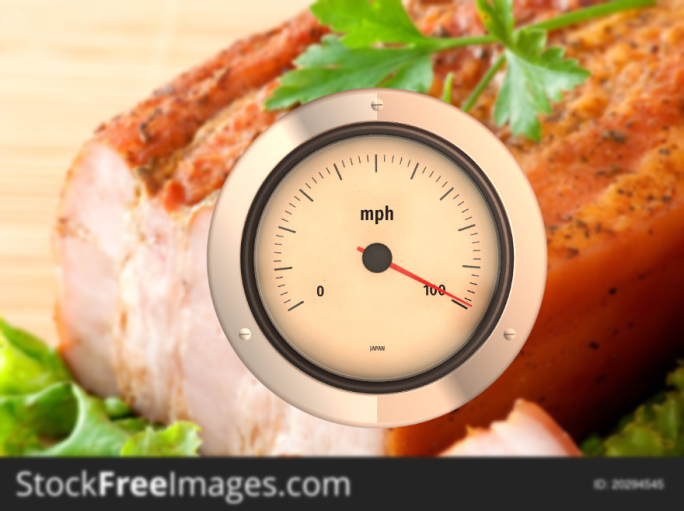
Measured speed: 99mph
